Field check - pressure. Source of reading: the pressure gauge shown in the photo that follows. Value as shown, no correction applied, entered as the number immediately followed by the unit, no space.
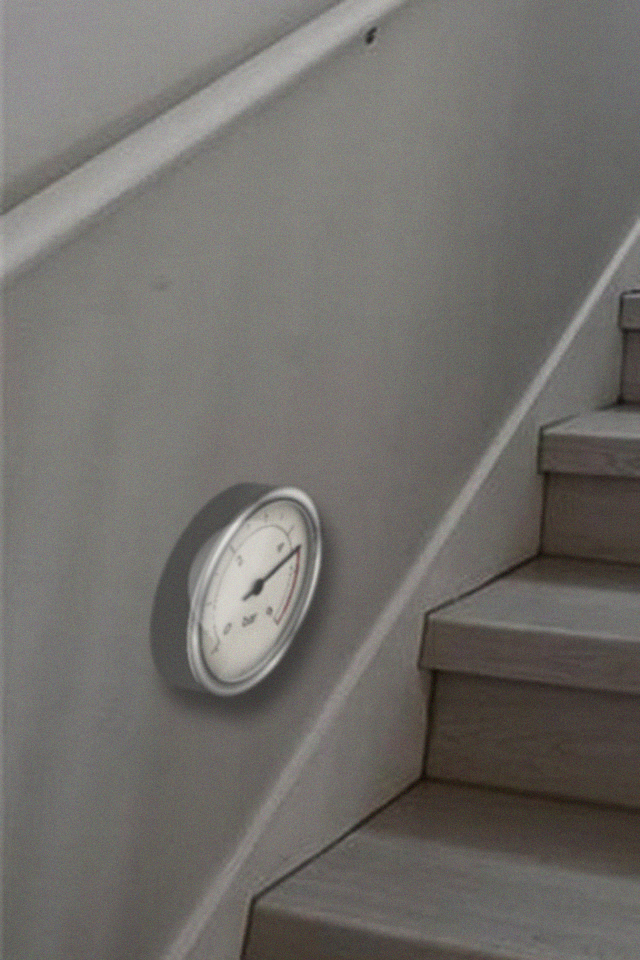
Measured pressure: 4.5bar
